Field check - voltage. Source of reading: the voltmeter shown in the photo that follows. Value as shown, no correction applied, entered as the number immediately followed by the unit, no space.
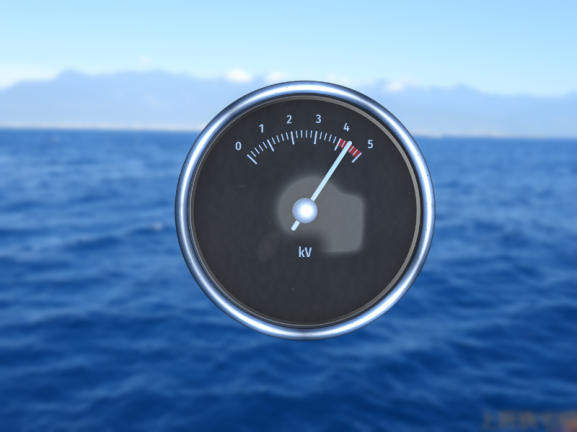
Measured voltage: 4.4kV
